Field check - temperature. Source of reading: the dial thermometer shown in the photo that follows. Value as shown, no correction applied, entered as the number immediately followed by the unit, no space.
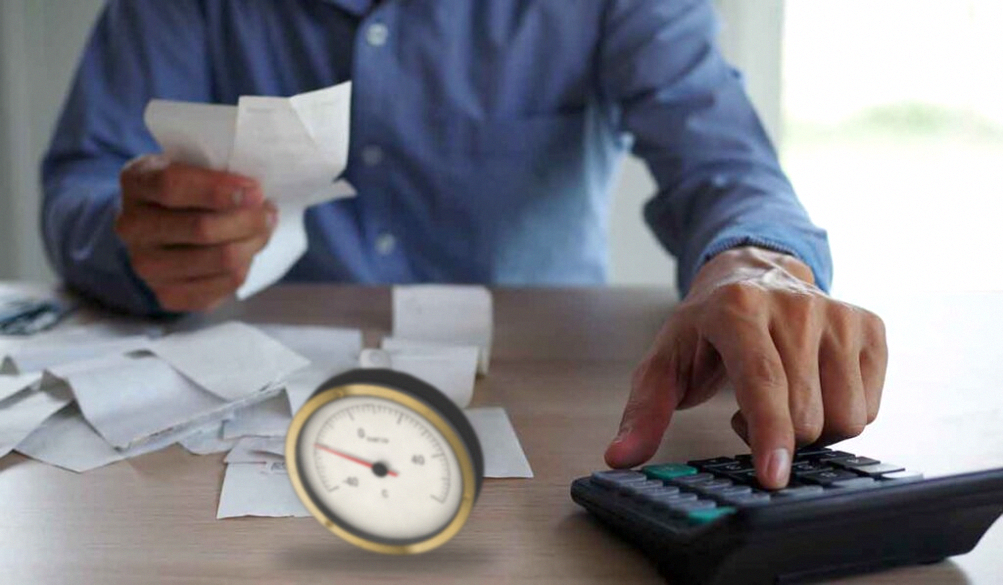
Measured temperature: -20°C
